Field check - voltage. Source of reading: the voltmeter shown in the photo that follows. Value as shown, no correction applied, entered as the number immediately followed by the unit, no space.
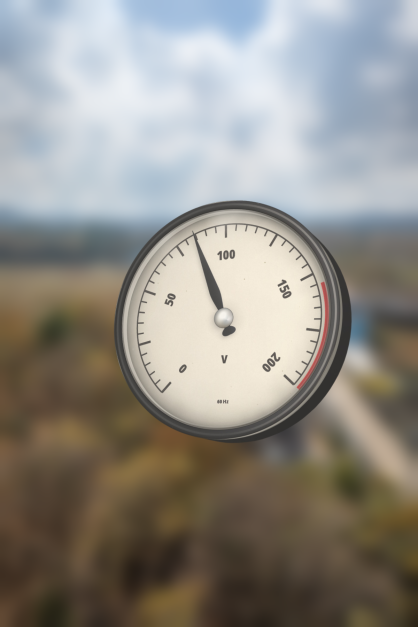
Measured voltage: 85V
